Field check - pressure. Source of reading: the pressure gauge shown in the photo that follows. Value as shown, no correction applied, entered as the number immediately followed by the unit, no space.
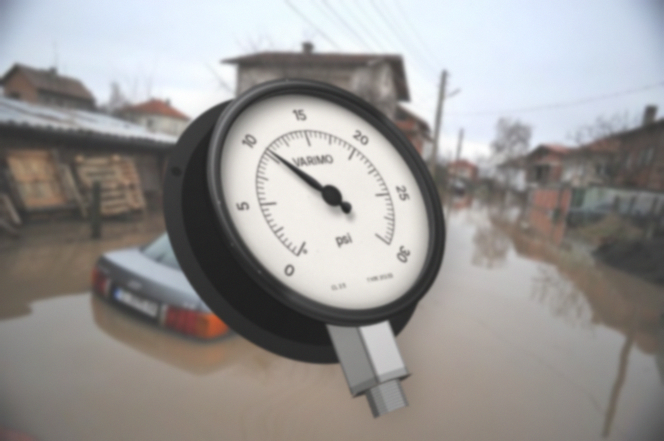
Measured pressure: 10psi
